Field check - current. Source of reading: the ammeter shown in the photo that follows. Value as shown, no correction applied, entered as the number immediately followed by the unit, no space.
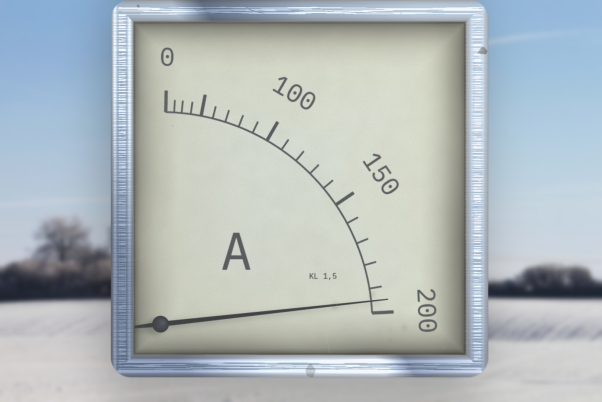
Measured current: 195A
